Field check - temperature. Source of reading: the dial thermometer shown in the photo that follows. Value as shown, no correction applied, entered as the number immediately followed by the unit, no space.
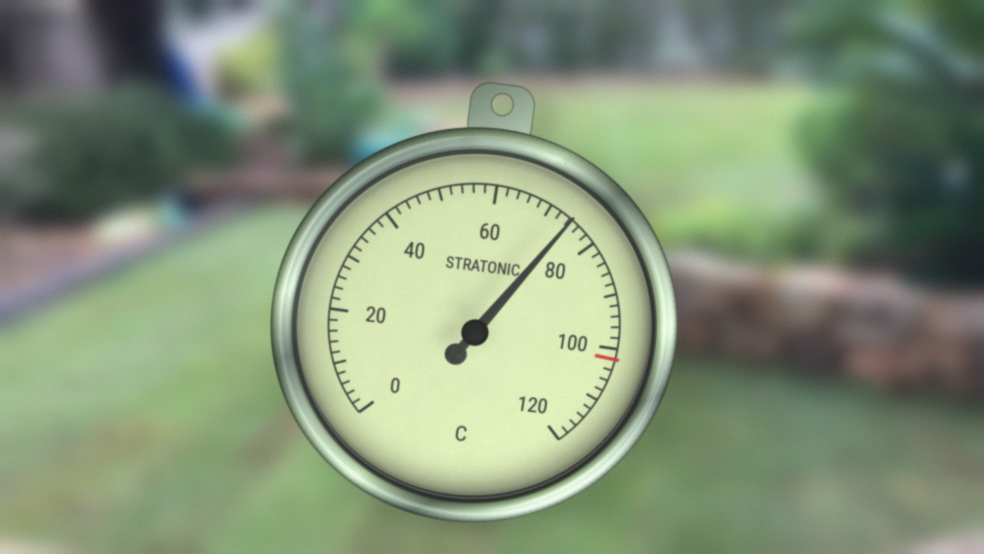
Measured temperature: 74°C
